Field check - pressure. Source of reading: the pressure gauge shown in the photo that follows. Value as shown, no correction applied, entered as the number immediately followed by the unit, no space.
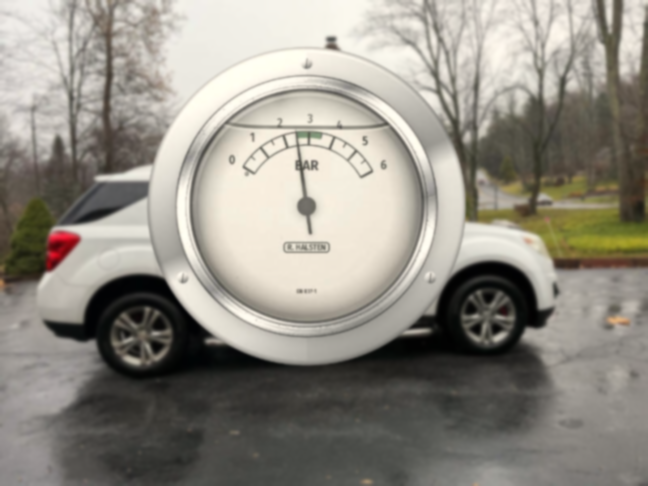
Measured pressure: 2.5bar
